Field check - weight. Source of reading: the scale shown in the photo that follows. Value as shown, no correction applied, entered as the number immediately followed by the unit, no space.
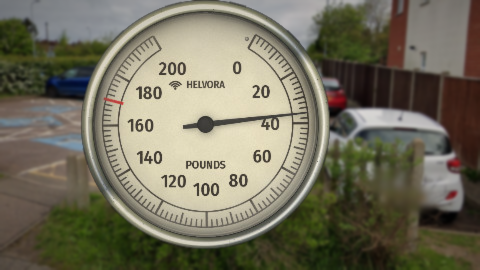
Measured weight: 36lb
